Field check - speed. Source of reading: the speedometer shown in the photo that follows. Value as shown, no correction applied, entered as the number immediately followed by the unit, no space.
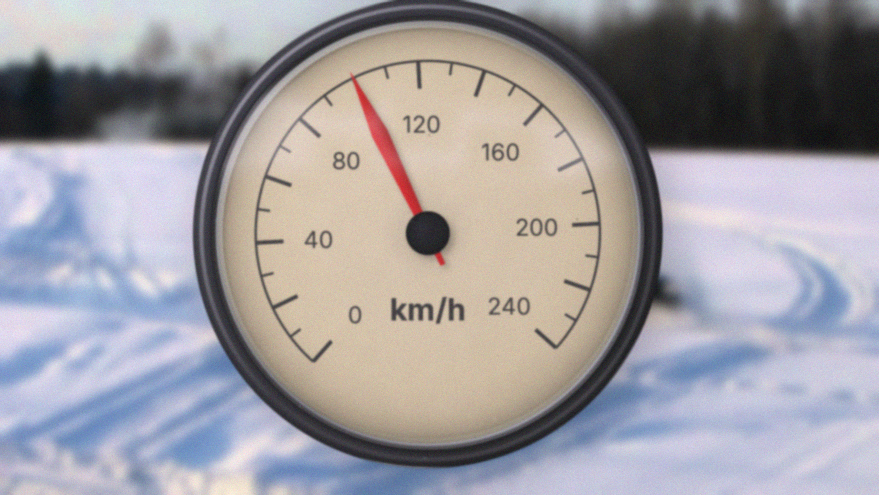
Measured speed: 100km/h
